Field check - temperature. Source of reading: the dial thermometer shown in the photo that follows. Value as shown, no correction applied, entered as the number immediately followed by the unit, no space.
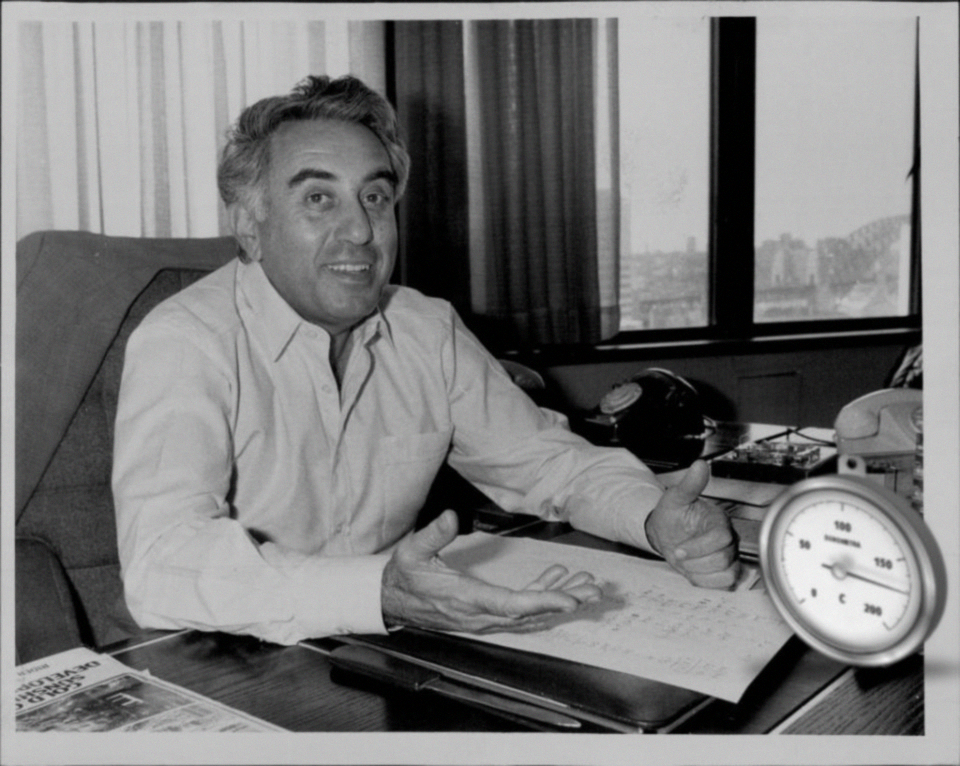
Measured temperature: 170°C
